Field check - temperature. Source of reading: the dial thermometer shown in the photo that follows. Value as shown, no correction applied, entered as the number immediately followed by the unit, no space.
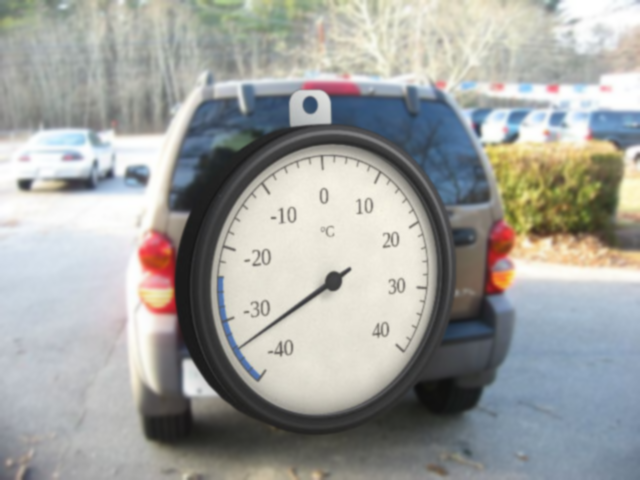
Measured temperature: -34°C
